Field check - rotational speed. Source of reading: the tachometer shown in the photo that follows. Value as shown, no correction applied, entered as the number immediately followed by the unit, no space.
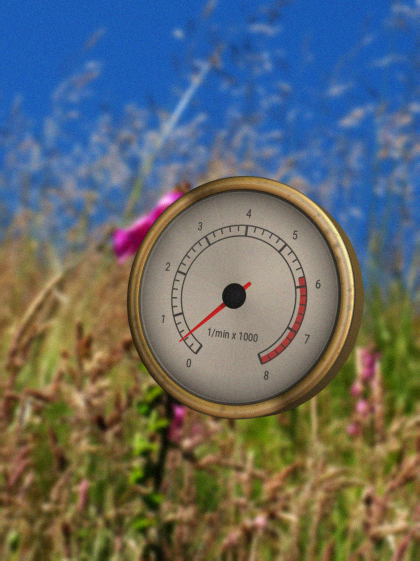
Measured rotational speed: 400rpm
